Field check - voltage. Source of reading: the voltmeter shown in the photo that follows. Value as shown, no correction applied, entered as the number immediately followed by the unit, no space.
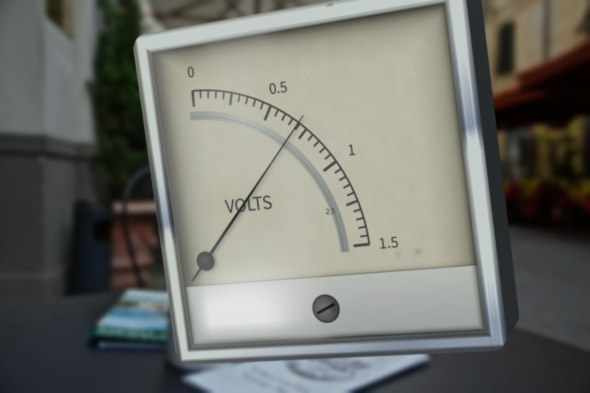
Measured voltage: 0.7V
